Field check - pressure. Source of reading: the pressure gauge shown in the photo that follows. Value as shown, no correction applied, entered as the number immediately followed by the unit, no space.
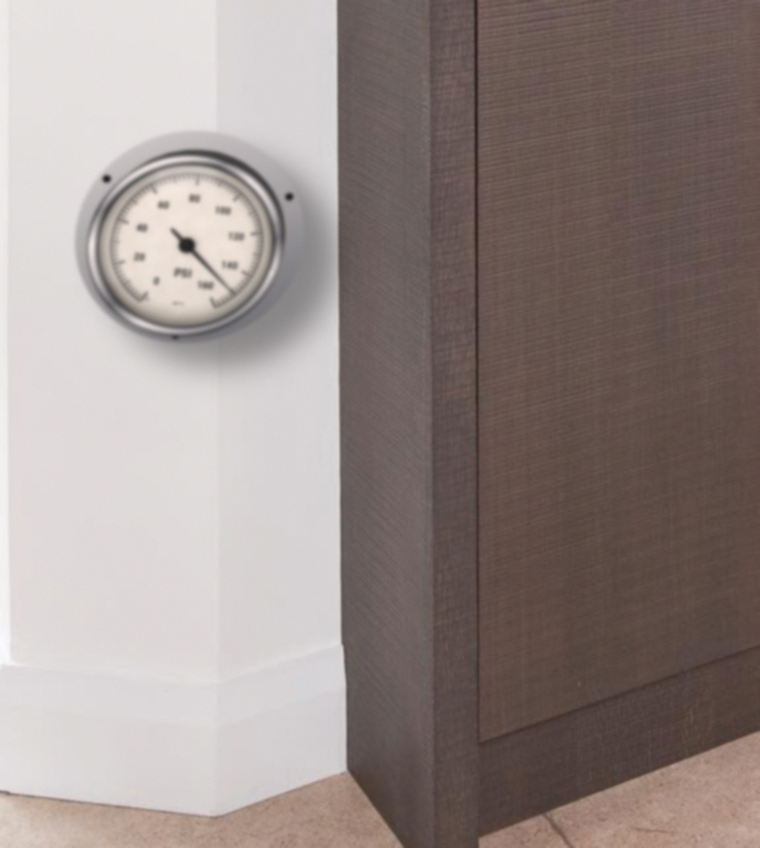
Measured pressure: 150psi
